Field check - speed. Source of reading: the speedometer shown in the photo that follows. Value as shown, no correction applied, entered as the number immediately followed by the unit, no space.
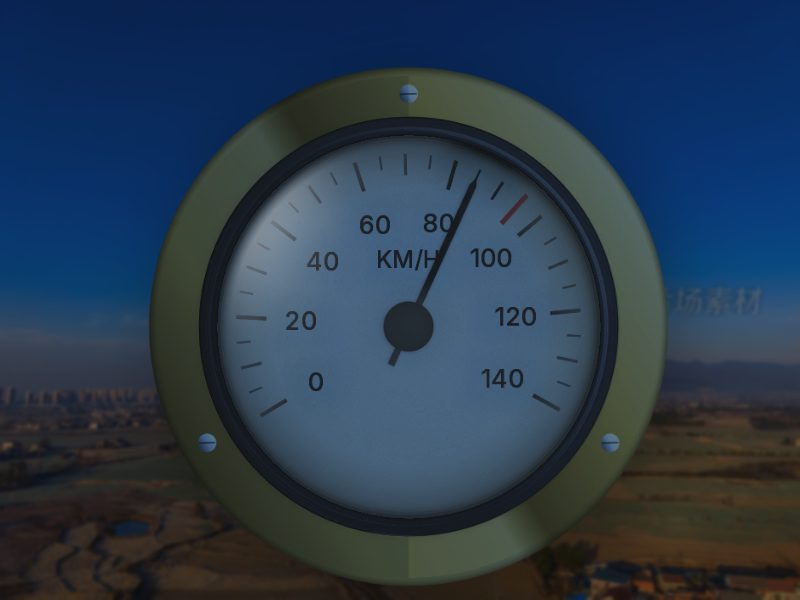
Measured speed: 85km/h
